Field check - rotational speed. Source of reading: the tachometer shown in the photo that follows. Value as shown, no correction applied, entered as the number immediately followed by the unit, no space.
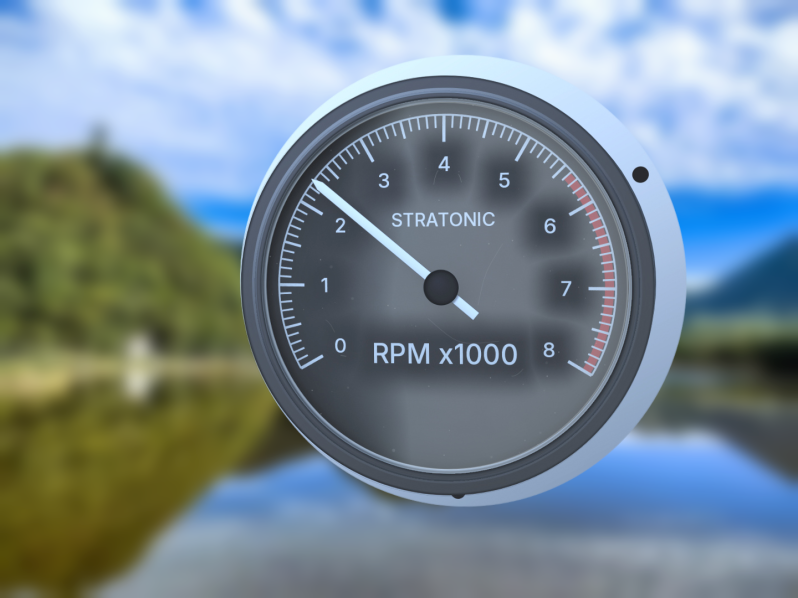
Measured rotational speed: 2300rpm
